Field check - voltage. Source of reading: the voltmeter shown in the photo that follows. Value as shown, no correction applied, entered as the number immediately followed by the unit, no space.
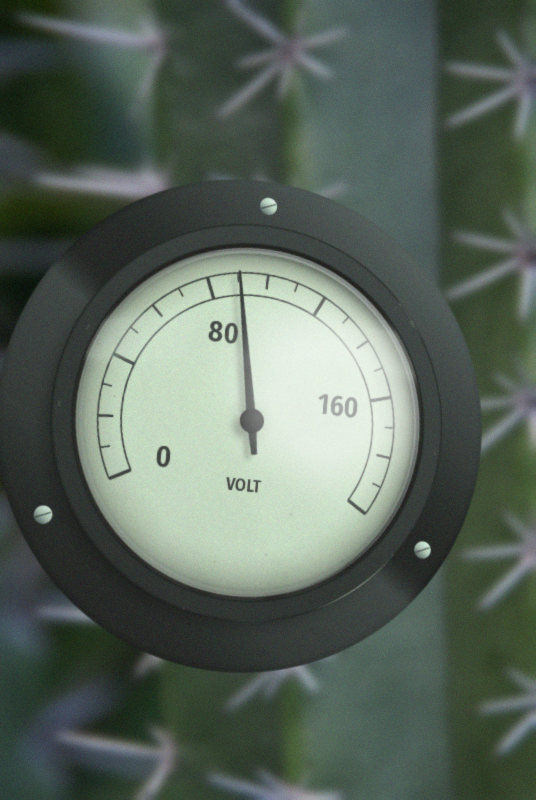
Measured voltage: 90V
